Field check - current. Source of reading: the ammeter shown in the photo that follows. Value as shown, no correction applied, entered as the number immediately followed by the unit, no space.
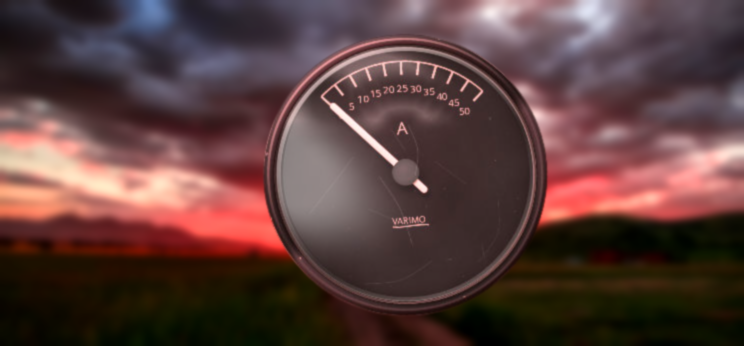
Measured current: 0A
